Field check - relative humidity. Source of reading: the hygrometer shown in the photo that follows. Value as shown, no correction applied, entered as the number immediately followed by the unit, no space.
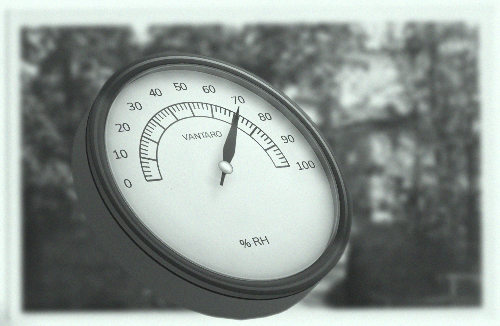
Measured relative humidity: 70%
